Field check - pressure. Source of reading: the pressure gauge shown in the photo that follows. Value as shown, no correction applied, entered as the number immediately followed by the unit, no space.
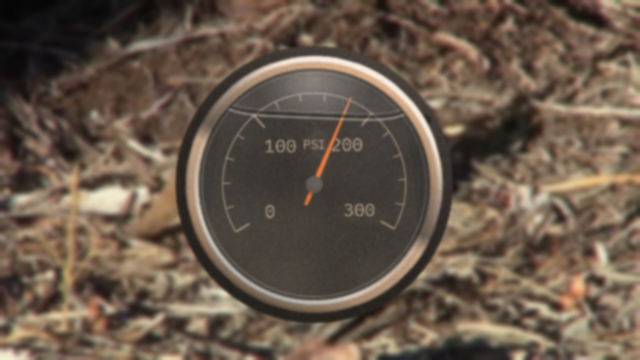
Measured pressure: 180psi
